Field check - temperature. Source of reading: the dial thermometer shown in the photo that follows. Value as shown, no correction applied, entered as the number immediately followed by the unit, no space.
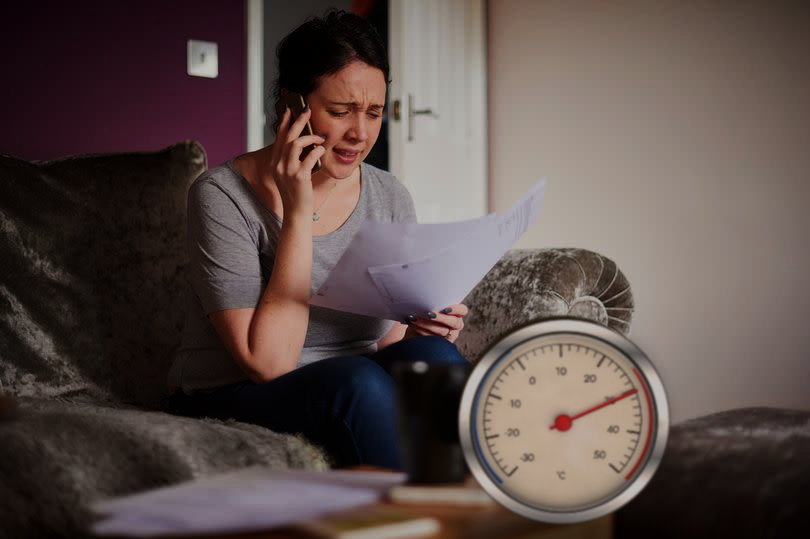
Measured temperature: 30°C
